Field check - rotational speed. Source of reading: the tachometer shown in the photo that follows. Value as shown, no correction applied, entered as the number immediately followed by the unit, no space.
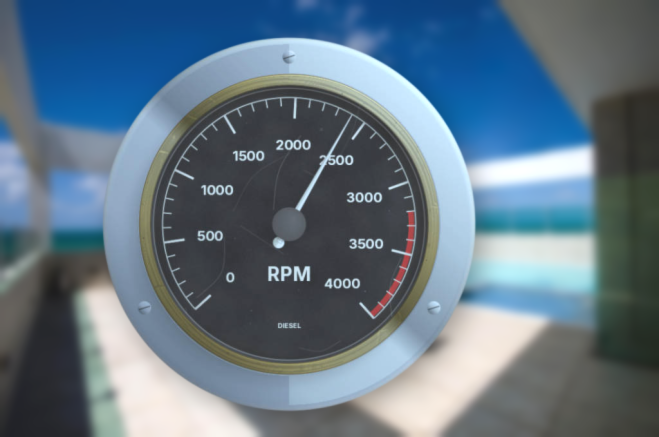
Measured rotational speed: 2400rpm
